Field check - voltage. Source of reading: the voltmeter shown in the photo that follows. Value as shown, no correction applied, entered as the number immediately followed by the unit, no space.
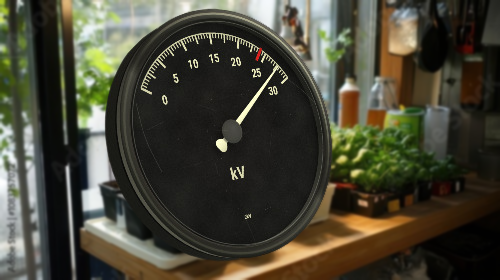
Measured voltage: 27.5kV
